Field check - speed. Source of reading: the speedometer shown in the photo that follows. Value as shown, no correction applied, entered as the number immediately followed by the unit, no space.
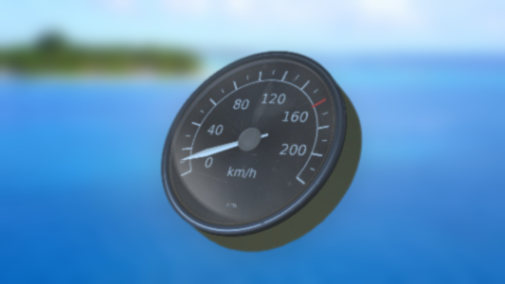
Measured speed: 10km/h
